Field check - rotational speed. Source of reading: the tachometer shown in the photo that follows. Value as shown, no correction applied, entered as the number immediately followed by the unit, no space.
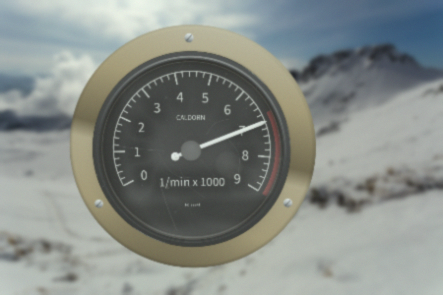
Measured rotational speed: 7000rpm
